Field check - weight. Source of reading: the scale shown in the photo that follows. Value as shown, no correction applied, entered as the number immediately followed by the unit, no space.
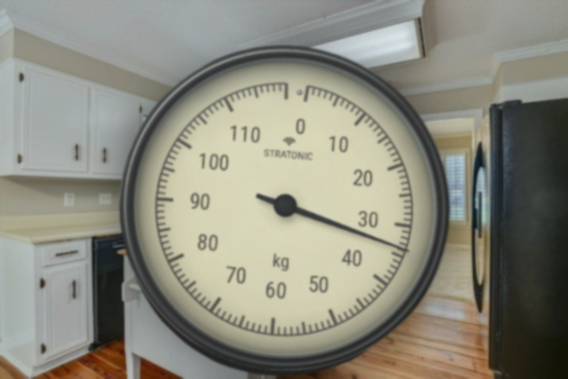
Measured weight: 34kg
